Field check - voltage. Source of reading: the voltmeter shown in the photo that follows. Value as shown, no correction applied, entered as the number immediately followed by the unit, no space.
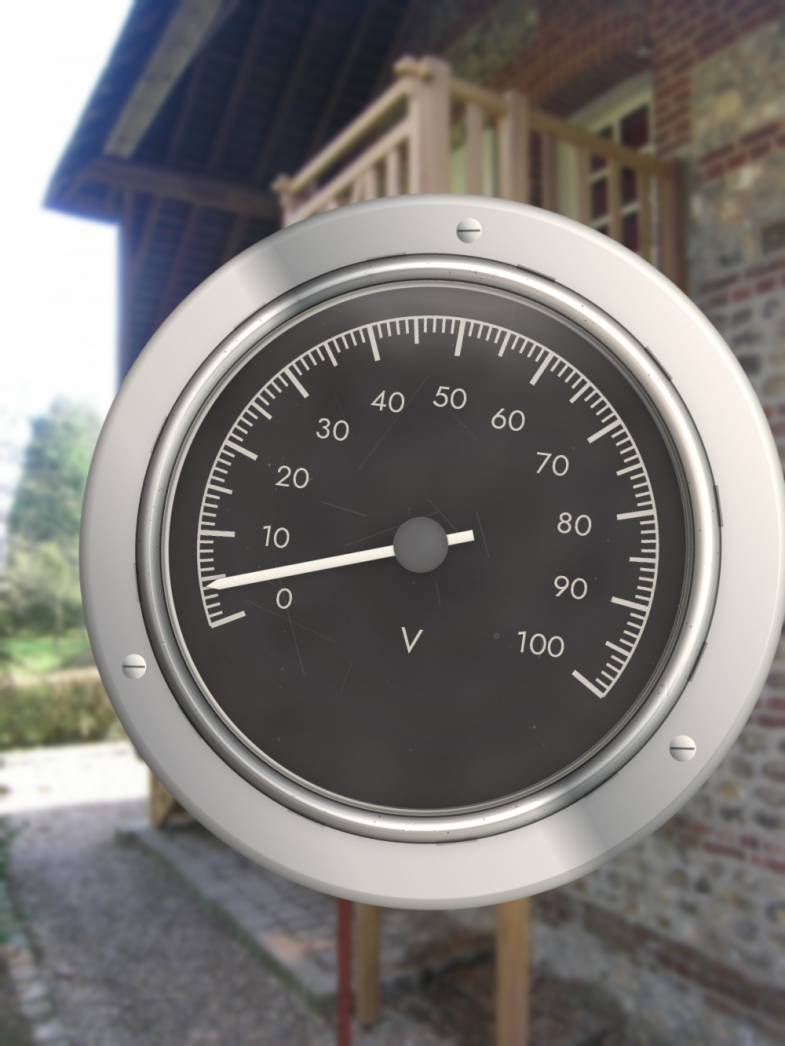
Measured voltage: 4V
